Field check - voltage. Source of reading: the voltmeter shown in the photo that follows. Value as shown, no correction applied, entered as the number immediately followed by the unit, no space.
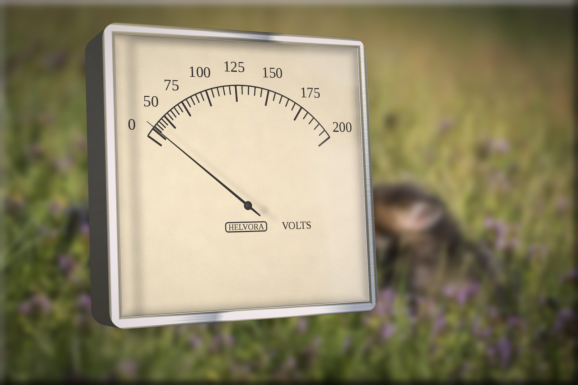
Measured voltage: 25V
